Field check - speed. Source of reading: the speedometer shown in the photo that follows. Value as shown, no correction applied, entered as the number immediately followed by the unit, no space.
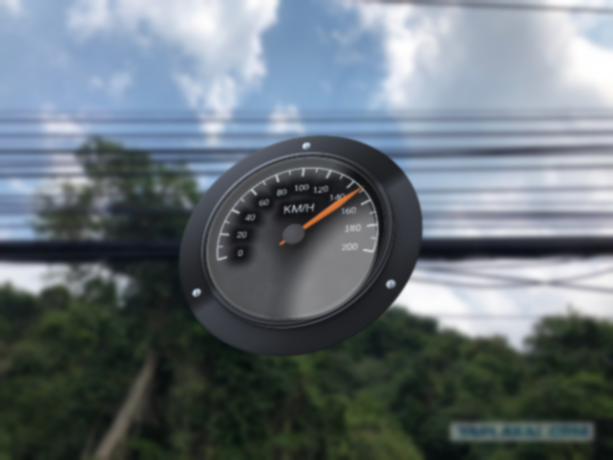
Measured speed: 150km/h
